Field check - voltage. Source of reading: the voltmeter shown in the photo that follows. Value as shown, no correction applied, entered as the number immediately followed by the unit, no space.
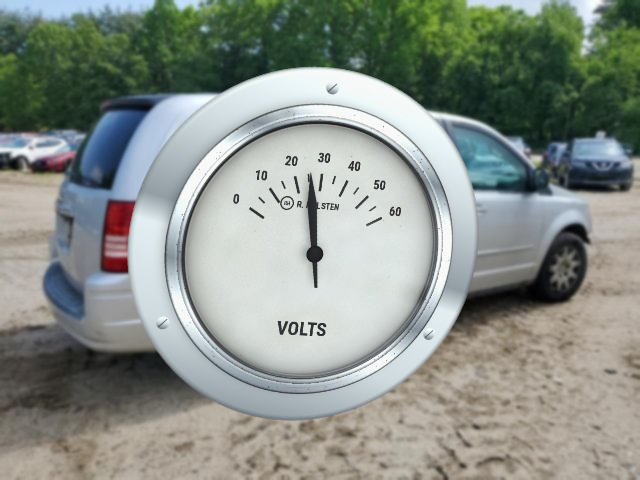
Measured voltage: 25V
